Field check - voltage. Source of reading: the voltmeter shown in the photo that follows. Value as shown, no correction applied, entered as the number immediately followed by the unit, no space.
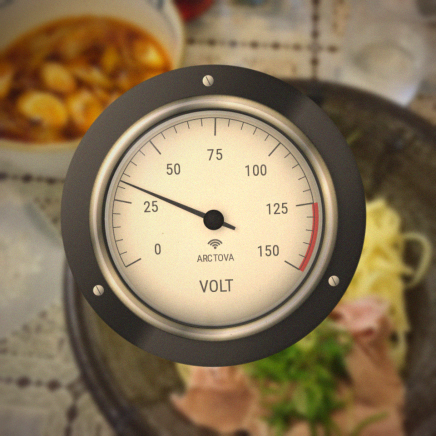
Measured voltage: 32.5V
